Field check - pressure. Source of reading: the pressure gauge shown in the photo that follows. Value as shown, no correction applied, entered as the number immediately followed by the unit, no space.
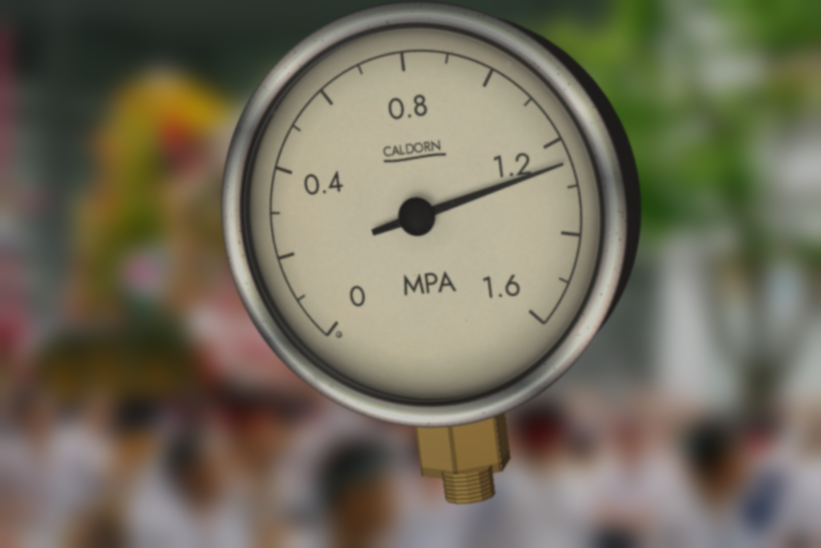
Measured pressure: 1.25MPa
